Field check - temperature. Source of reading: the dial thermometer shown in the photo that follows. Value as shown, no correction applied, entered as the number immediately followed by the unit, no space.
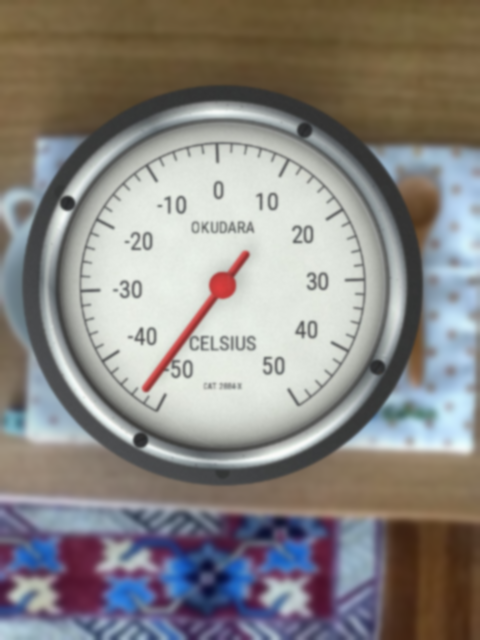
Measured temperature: -47°C
